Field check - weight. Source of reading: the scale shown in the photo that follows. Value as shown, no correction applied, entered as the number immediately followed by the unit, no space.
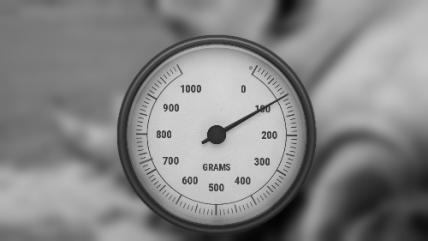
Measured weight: 100g
